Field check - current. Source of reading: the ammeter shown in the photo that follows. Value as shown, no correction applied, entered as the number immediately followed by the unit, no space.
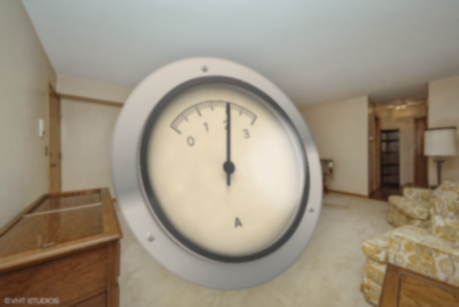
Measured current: 2A
